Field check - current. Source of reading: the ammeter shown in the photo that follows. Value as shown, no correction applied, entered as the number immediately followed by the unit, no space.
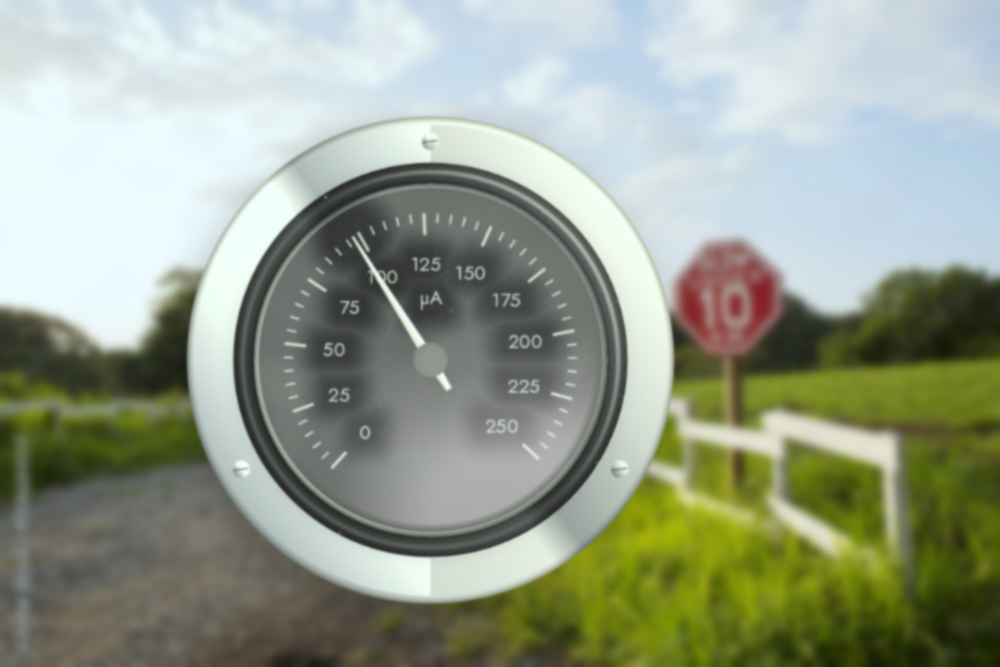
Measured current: 97.5µA
